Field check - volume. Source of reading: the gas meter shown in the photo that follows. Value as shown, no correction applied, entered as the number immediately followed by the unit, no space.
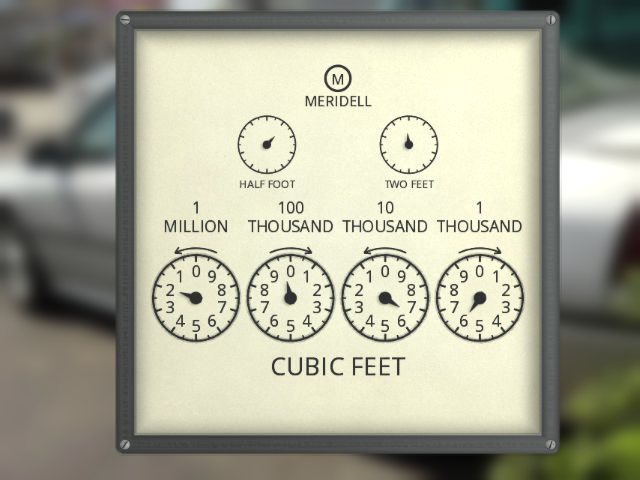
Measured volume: 196600ft³
